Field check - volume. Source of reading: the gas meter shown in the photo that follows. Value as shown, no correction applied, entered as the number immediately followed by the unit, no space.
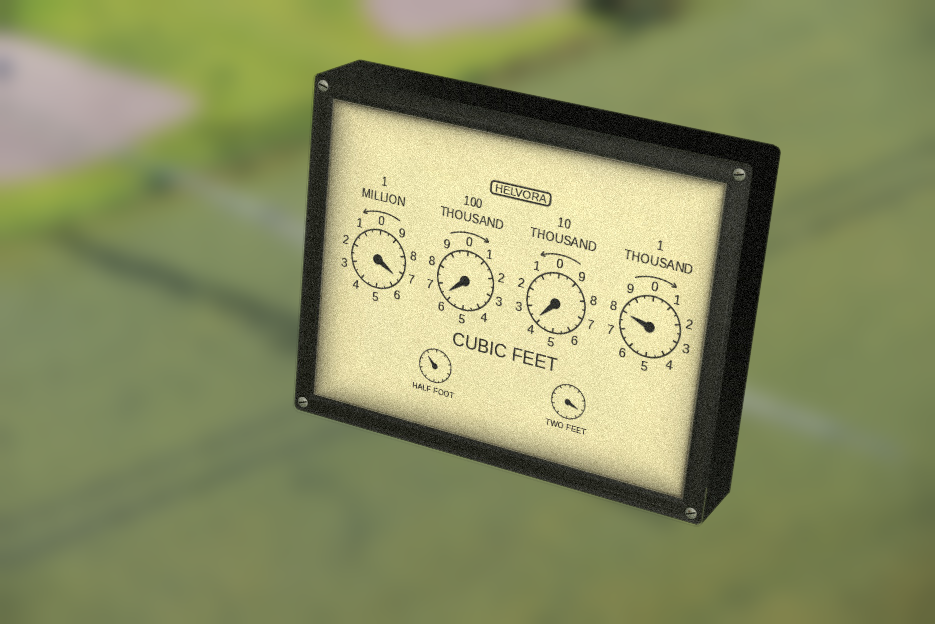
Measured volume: 663800ft³
